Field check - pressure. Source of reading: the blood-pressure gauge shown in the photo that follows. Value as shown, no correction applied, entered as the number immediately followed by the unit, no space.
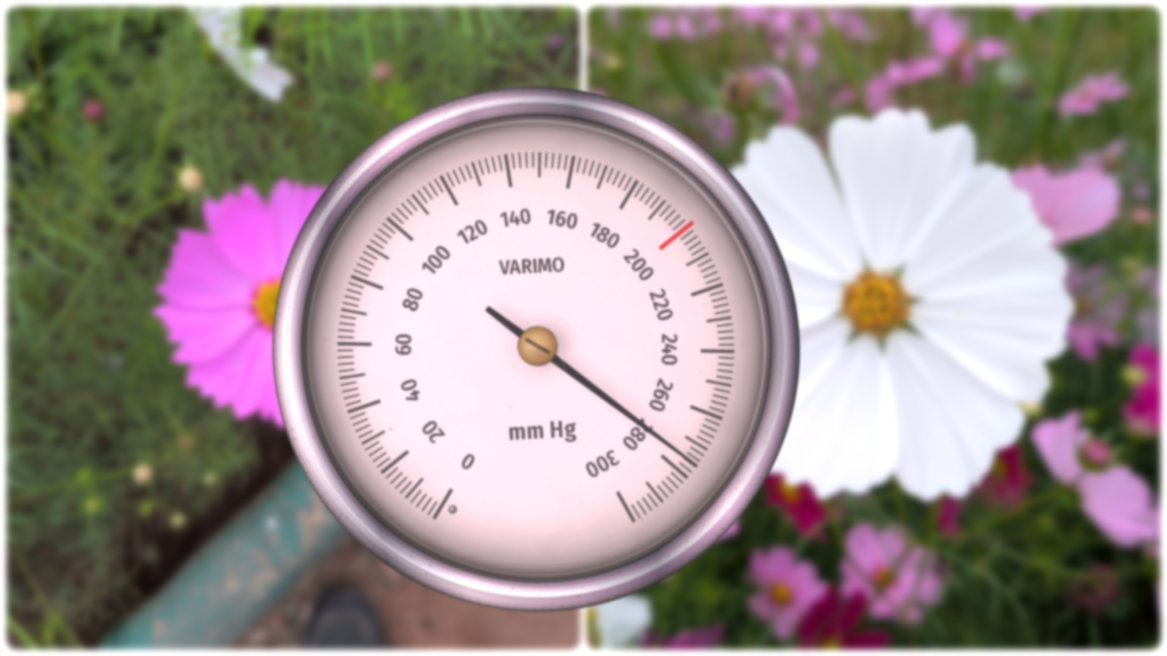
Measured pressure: 276mmHg
